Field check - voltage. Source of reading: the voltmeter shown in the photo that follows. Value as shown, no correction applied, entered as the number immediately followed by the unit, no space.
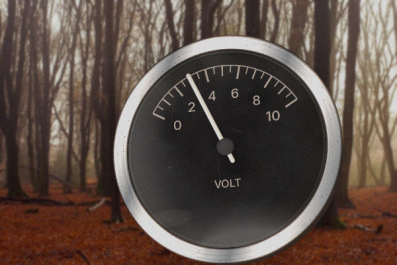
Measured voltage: 3V
